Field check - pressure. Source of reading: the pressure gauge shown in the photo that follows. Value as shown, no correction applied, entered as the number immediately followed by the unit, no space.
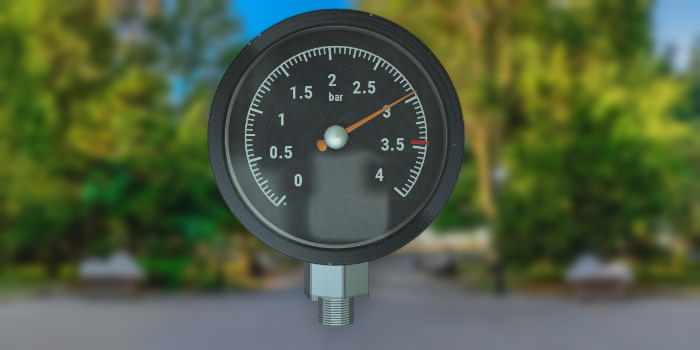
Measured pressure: 2.95bar
